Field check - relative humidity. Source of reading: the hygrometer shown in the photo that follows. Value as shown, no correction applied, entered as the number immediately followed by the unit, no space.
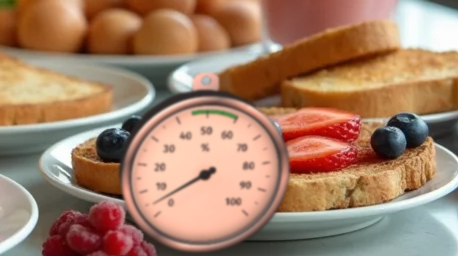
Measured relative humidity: 5%
